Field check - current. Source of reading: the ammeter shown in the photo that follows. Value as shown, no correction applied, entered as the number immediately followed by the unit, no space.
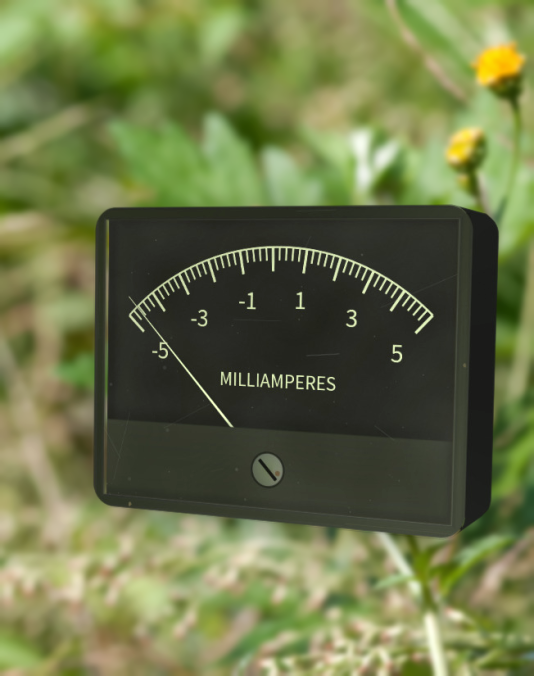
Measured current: -4.6mA
